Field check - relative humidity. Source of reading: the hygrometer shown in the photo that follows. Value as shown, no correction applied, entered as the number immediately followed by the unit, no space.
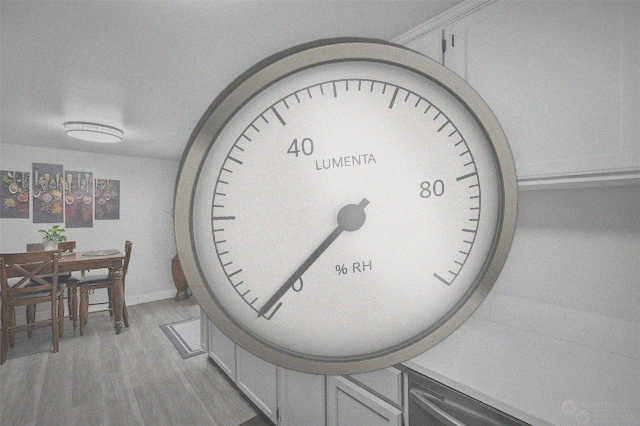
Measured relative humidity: 2%
